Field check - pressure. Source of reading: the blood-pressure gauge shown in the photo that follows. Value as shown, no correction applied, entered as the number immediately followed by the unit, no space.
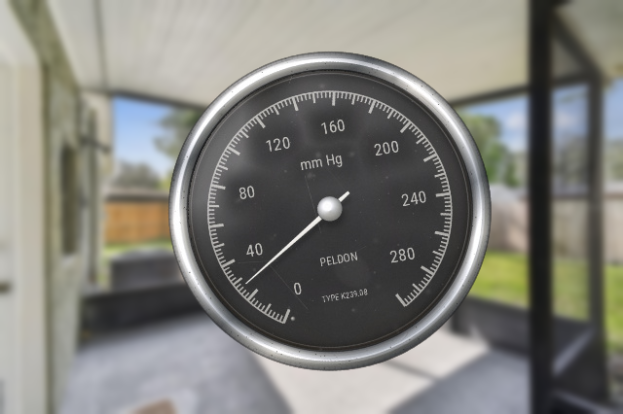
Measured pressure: 26mmHg
